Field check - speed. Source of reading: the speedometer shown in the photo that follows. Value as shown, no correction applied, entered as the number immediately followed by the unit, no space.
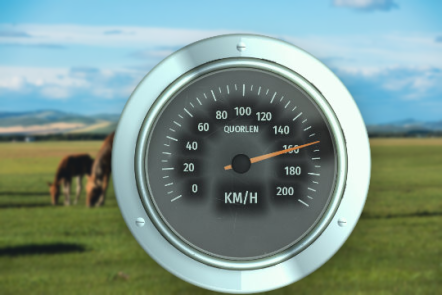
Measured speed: 160km/h
